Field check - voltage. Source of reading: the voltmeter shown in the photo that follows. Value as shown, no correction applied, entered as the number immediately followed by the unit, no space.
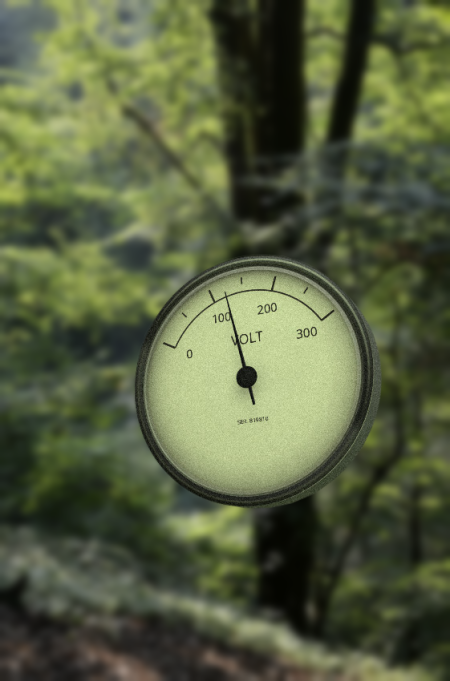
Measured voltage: 125V
